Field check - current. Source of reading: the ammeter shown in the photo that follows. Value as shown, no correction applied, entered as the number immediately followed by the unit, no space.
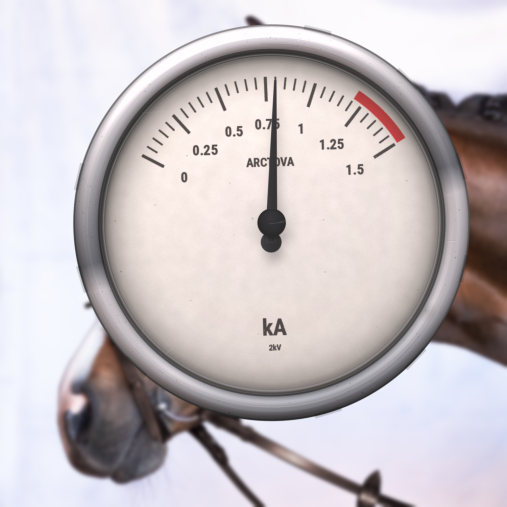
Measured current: 0.8kA
